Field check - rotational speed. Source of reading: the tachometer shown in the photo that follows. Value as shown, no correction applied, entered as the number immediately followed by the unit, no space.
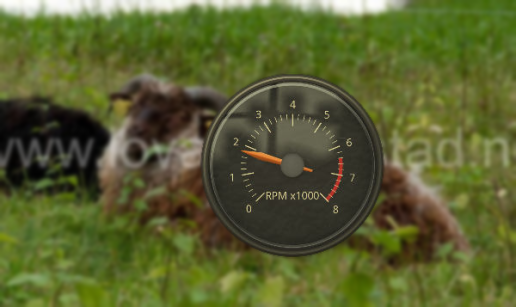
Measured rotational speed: 1800rpm
